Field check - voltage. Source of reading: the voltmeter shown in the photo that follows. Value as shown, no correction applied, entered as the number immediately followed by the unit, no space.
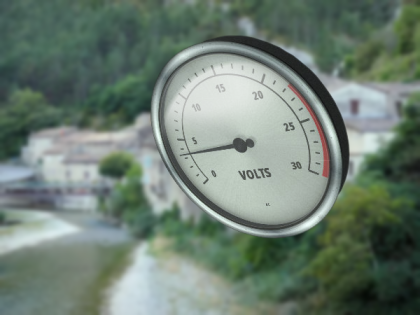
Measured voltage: 3.5V
